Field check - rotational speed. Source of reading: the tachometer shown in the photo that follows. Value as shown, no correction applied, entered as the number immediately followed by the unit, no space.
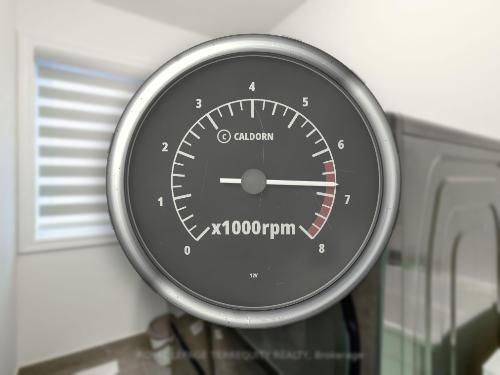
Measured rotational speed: 6750rpm
